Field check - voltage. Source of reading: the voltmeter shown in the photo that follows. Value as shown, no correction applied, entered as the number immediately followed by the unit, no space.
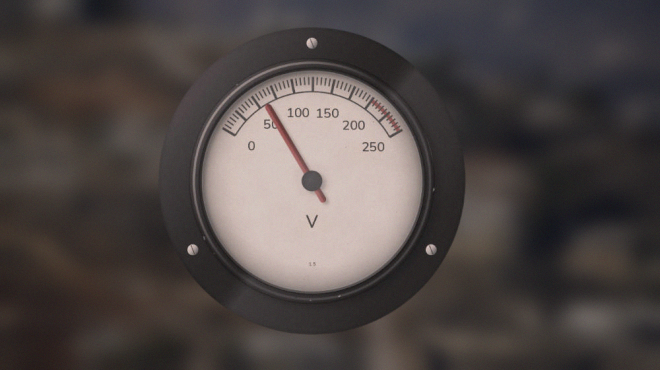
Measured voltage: 60V
